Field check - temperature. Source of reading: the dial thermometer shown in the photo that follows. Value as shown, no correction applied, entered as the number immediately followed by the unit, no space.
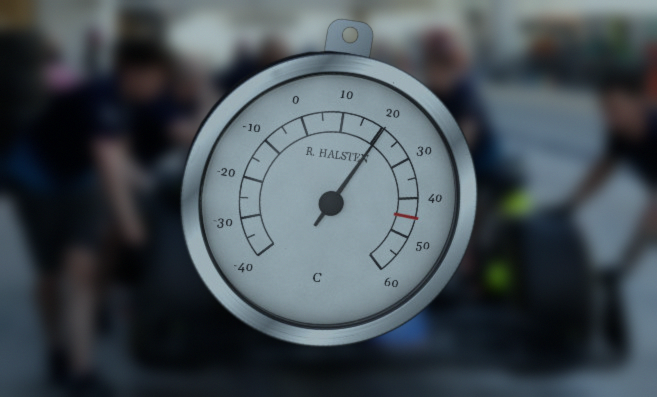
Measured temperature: 20°C
